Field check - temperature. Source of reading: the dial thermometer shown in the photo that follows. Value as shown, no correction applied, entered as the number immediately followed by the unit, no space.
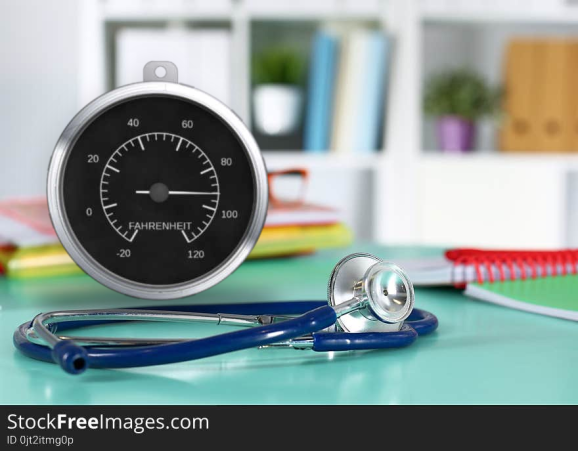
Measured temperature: 92°F
